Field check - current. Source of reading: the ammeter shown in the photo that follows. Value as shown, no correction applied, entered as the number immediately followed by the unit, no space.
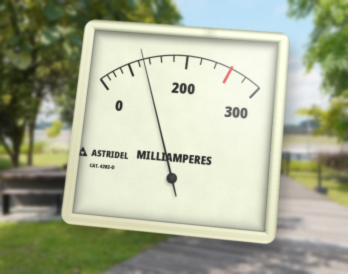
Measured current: 130mA
